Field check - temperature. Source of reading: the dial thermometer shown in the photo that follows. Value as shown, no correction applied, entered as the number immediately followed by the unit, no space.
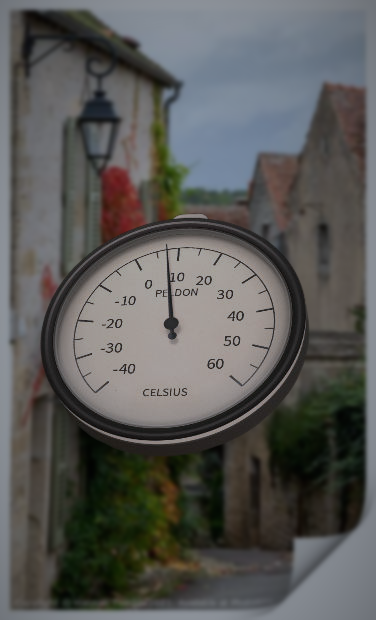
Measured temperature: 7.5°C
